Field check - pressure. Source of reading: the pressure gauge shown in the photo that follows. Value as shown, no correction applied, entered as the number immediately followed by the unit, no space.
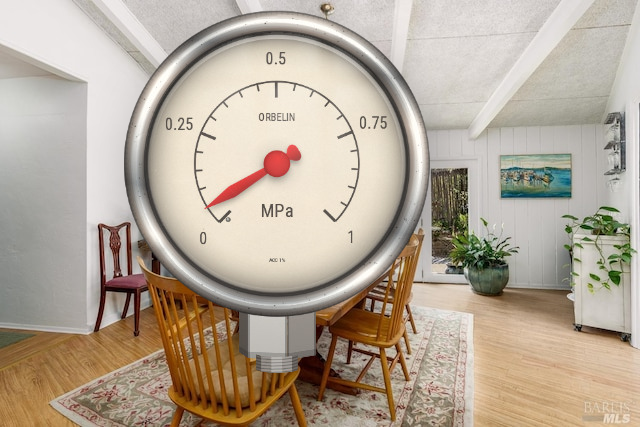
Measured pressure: 0.05MPa
